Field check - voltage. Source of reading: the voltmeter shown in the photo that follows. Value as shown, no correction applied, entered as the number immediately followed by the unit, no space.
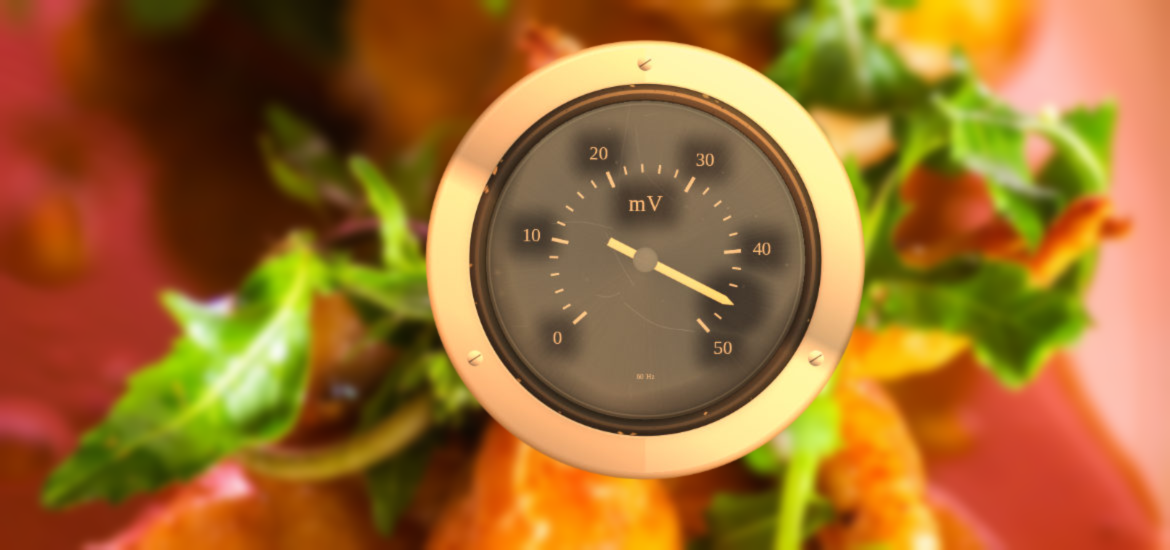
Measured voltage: 46mV
